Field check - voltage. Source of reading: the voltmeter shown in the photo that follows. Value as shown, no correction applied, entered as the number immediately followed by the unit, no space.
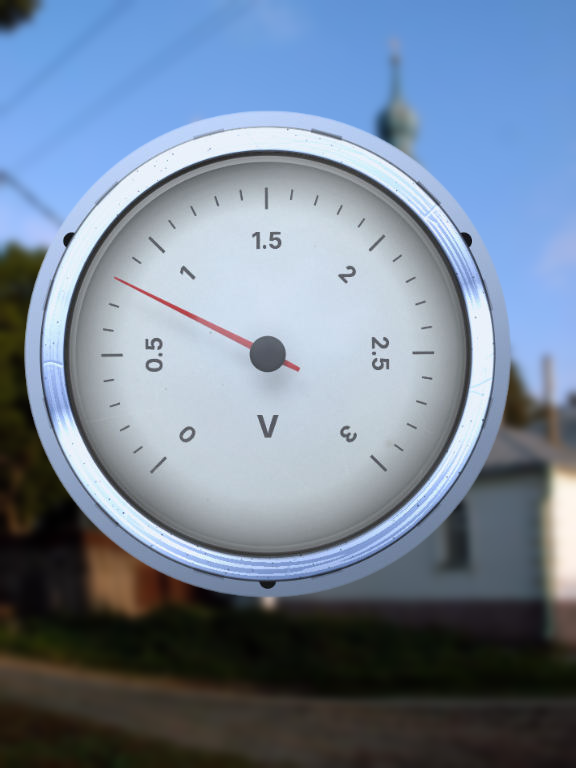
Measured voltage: 0.8V
